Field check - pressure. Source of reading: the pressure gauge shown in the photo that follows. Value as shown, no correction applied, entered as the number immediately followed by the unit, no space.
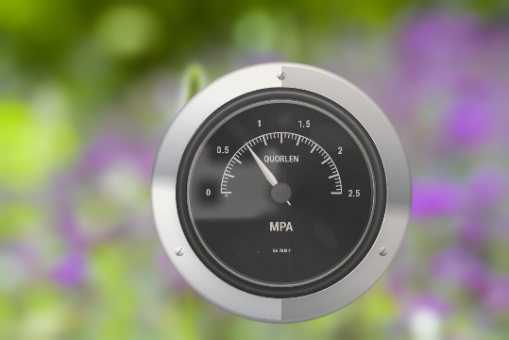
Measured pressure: 0.75MPa
